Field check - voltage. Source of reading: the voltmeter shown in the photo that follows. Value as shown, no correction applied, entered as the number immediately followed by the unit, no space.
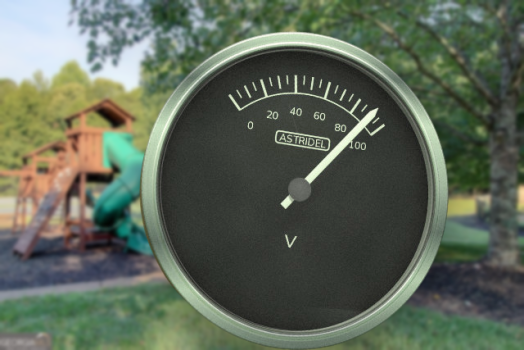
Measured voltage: 90V
